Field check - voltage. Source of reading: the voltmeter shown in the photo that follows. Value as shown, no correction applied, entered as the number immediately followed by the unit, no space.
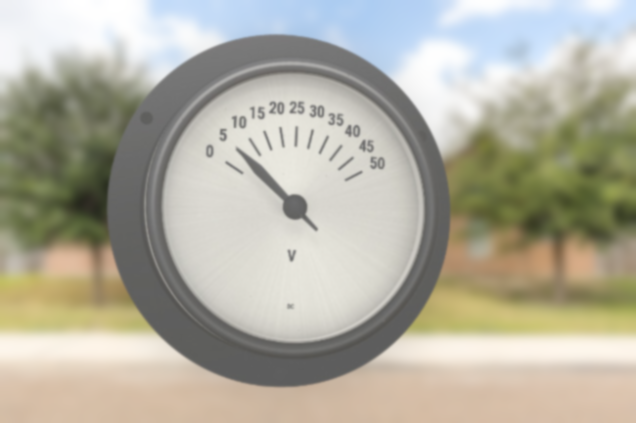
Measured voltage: 5V
